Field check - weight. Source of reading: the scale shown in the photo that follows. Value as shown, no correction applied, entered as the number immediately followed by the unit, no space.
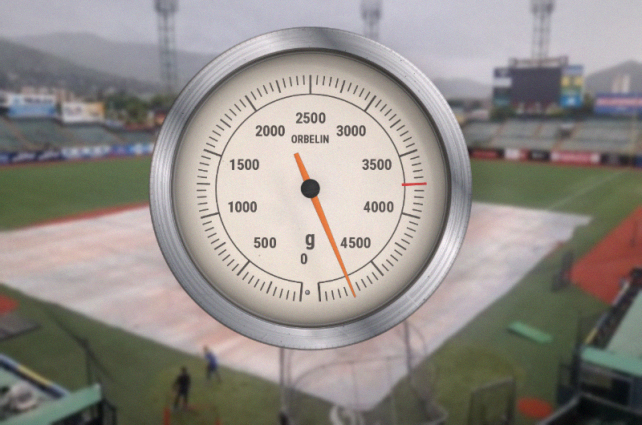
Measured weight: 4750g
